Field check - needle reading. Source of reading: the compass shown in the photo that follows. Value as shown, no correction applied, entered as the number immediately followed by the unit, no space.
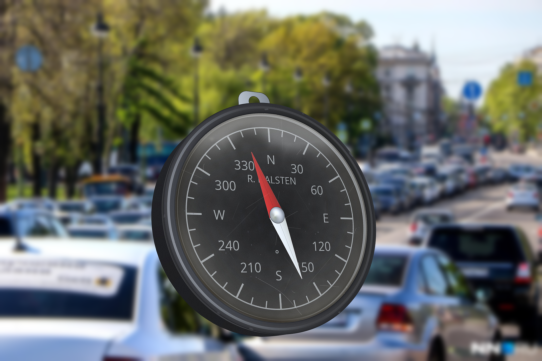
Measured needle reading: 340°
